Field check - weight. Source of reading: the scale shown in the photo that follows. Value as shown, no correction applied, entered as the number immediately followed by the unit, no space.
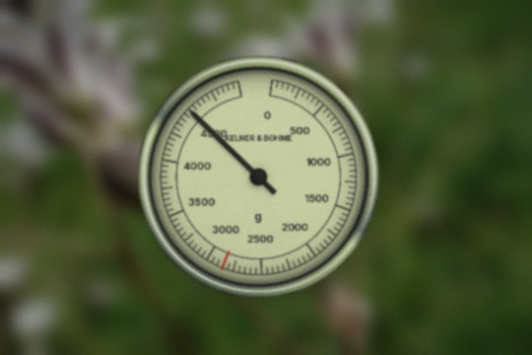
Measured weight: 4500g
